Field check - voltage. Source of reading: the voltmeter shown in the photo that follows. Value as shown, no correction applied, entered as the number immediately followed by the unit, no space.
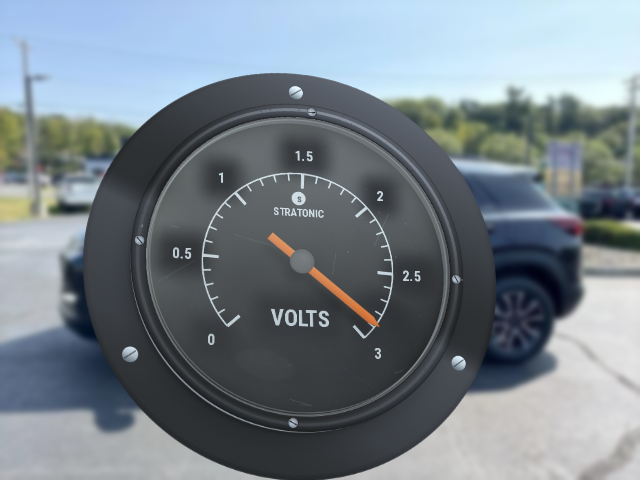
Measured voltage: 2.9V
